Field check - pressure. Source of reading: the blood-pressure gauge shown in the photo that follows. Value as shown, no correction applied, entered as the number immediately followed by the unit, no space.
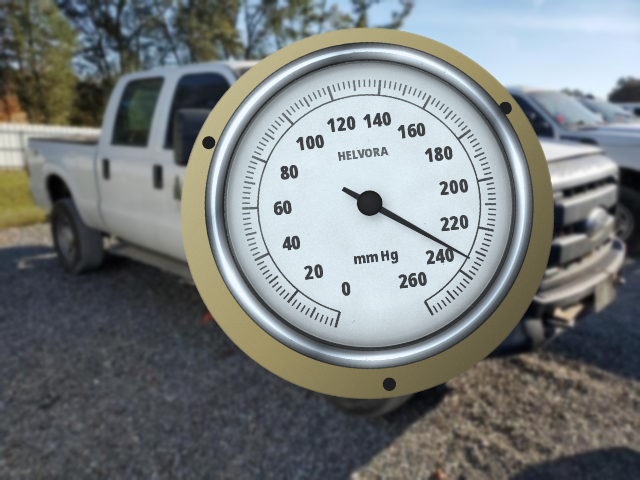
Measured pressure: 234mmHg
